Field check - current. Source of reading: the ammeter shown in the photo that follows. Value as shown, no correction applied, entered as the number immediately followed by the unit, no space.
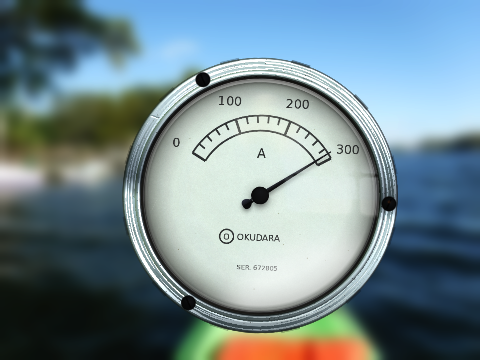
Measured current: 290A
